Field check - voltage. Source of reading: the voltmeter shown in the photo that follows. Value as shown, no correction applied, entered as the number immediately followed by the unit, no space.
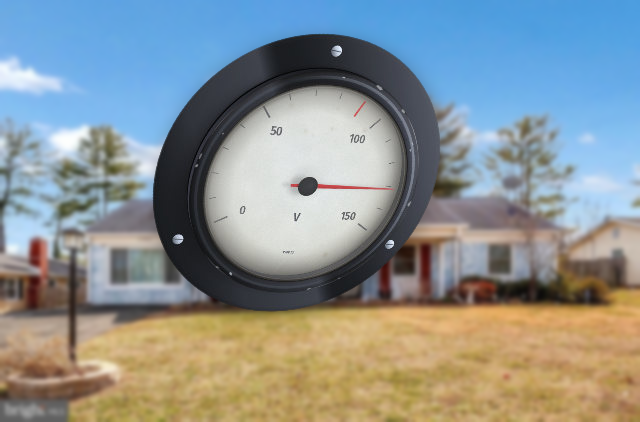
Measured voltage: 130V
